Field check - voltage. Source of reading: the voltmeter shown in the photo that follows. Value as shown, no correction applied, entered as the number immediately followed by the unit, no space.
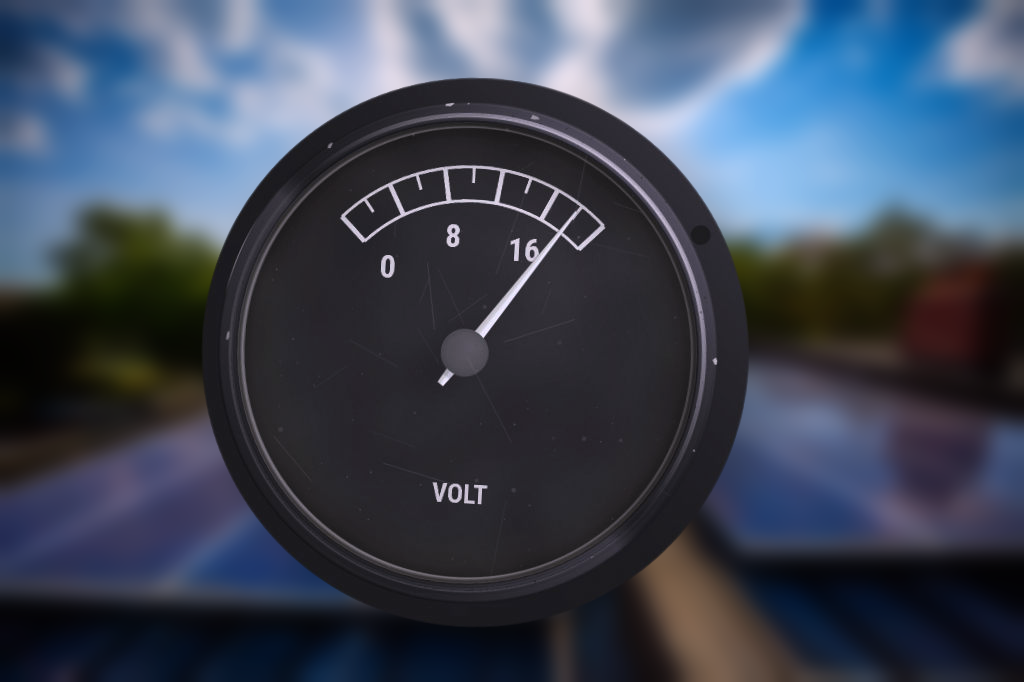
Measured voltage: 18V
